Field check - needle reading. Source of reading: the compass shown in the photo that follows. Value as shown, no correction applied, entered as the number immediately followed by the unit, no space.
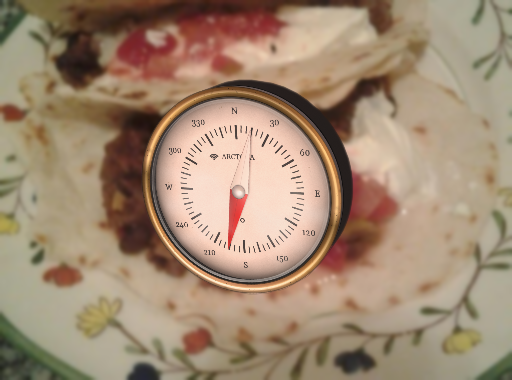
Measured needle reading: 195°
